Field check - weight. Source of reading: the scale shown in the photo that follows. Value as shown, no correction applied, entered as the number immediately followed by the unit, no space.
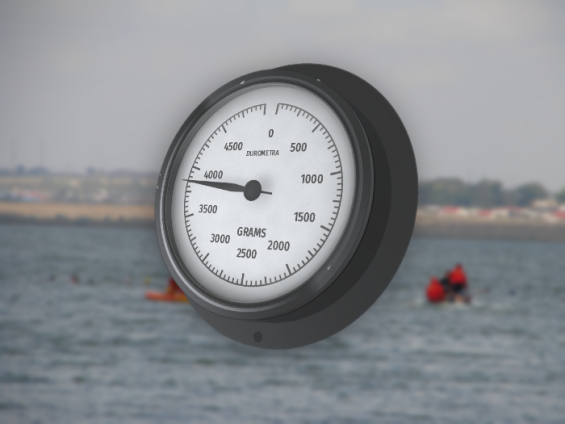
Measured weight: 3850g
